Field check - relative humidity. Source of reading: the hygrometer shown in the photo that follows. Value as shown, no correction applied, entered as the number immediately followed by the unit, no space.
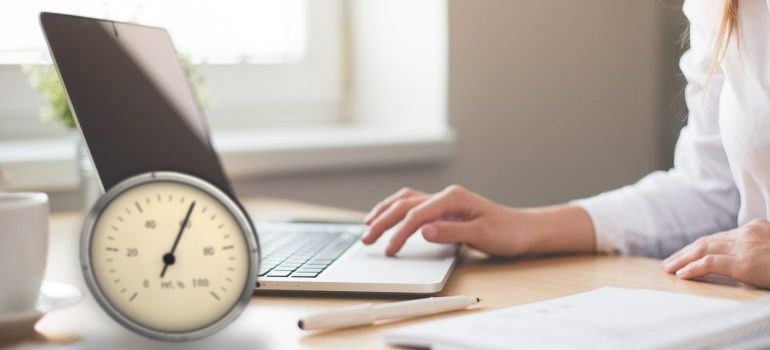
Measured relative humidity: 60%
